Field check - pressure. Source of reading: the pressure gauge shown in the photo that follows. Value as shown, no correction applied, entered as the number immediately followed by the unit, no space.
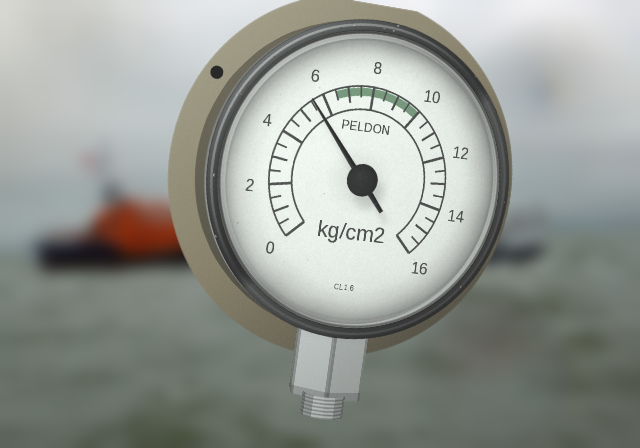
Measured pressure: 5.5kg/cm²
